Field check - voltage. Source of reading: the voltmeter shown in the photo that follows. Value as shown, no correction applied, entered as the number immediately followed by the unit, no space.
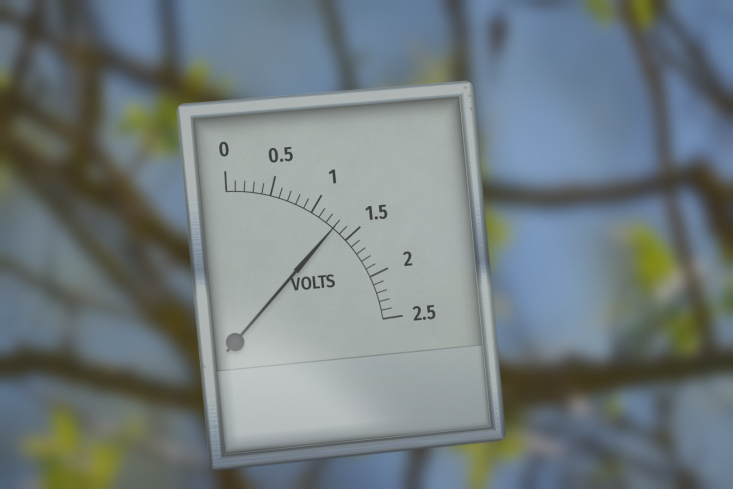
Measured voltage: 1.3V
